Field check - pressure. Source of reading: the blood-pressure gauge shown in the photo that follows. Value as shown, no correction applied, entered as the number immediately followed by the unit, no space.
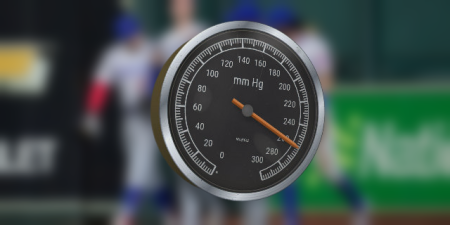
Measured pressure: 260mmHg
